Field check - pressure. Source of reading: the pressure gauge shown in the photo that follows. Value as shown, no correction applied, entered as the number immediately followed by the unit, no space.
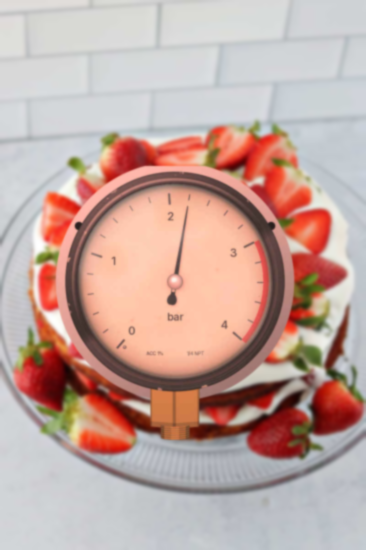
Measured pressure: 2.2bar
